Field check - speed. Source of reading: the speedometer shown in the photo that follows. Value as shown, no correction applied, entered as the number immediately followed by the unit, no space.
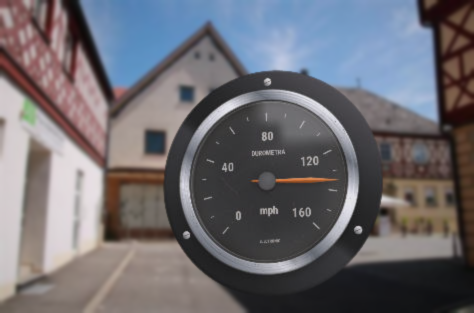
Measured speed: 135mph
